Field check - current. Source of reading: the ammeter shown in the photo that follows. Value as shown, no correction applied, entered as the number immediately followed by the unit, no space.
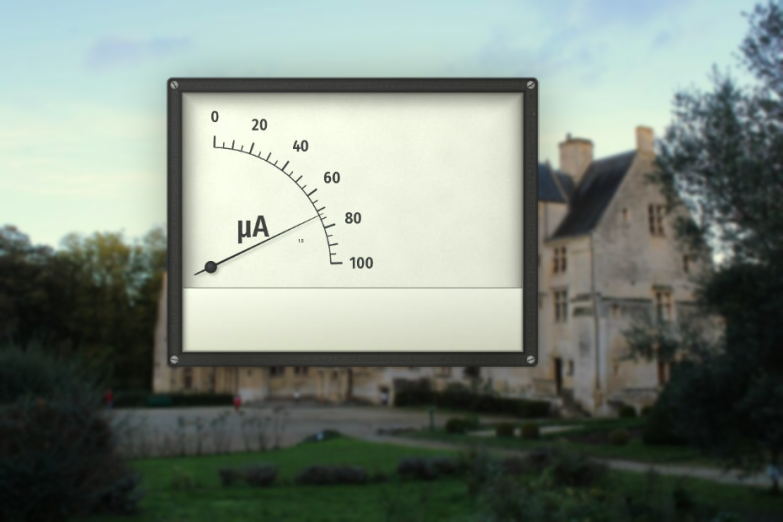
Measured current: 72.5µA
